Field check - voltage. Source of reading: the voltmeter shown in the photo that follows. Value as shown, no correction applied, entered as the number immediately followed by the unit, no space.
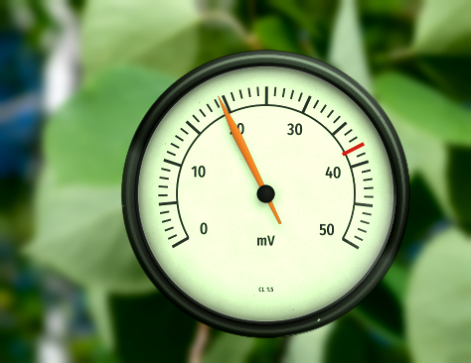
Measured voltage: 19.5mV
